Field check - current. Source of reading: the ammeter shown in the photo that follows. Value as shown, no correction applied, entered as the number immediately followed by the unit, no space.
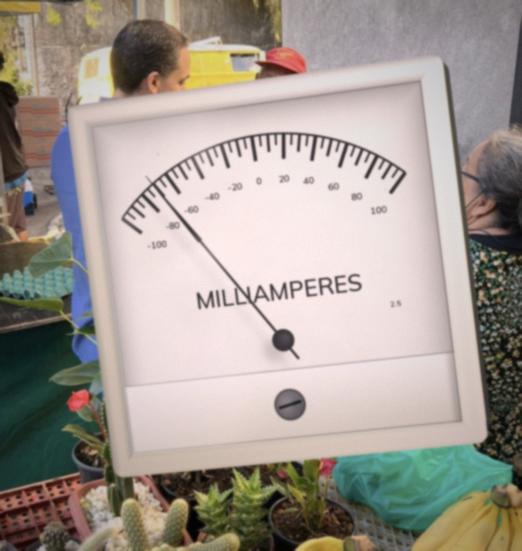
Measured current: -70mA
